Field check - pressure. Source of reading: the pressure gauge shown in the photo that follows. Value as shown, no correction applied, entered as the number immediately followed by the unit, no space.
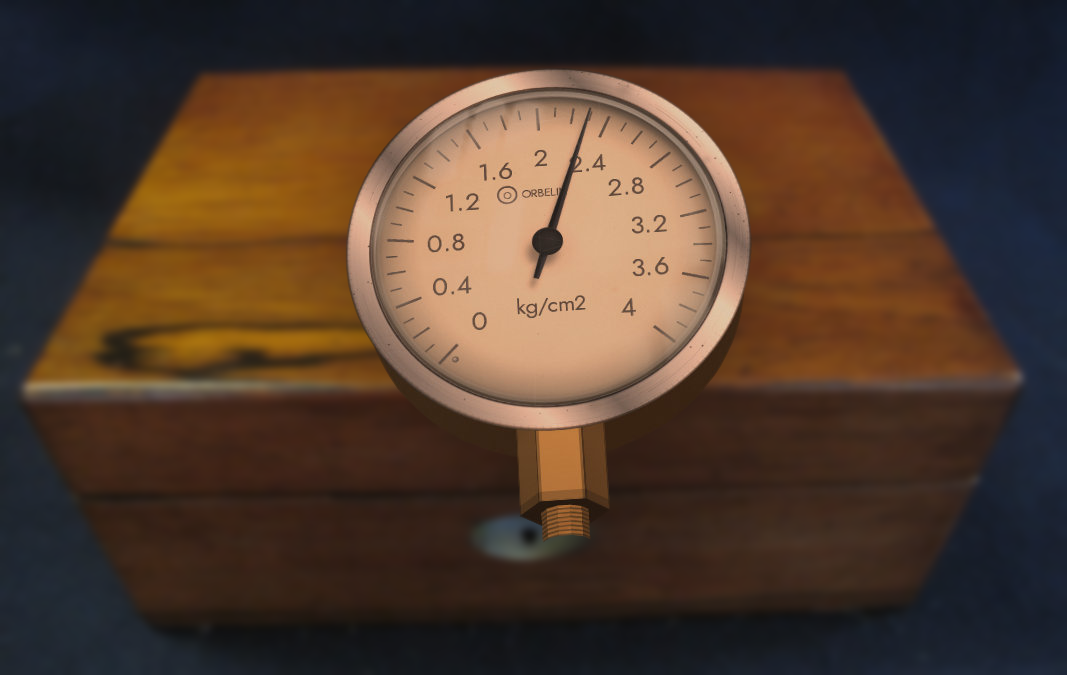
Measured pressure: 2.3kg/cm²
